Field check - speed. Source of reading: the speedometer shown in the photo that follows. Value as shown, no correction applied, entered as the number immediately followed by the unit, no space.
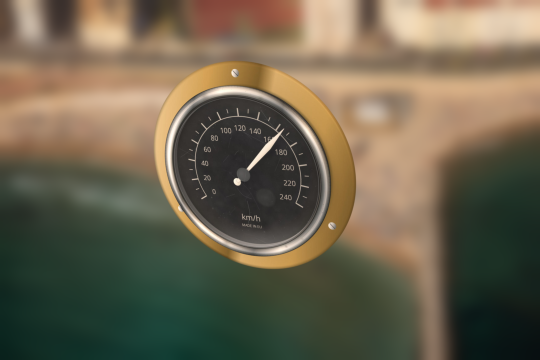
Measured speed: 165km/h
